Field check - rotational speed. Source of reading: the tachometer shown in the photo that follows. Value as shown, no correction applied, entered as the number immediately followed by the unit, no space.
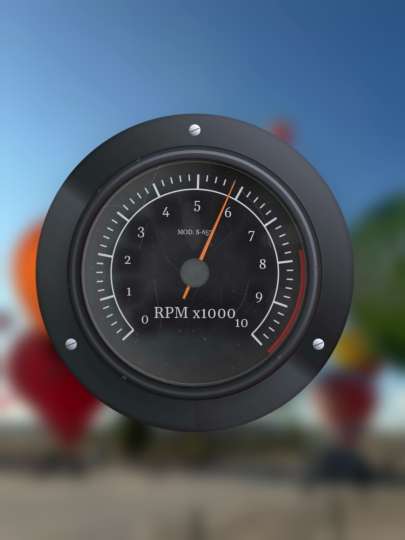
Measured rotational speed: 5800rpm
